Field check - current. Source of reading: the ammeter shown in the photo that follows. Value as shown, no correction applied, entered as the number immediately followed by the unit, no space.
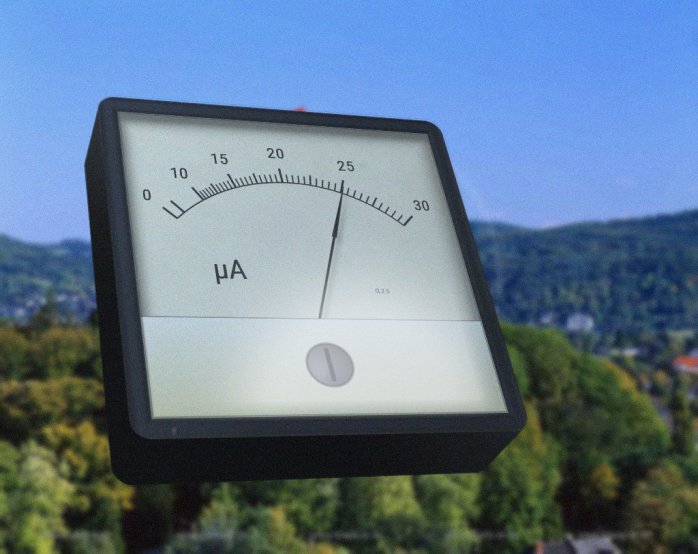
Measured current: 25µA
